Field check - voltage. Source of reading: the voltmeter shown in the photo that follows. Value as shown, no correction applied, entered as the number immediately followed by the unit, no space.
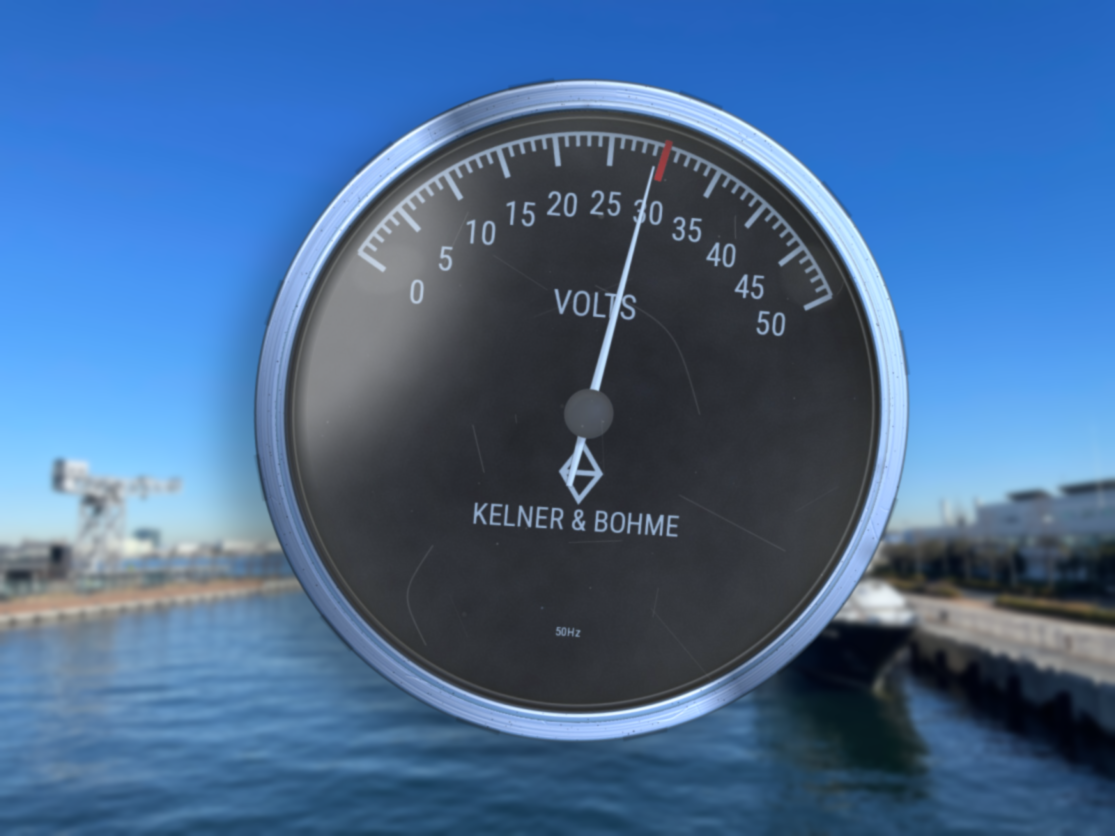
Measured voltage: 29V
